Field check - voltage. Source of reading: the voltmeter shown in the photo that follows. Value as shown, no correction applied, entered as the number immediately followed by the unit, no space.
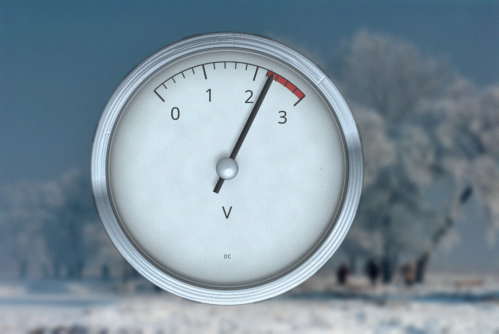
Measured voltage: 2.3V
